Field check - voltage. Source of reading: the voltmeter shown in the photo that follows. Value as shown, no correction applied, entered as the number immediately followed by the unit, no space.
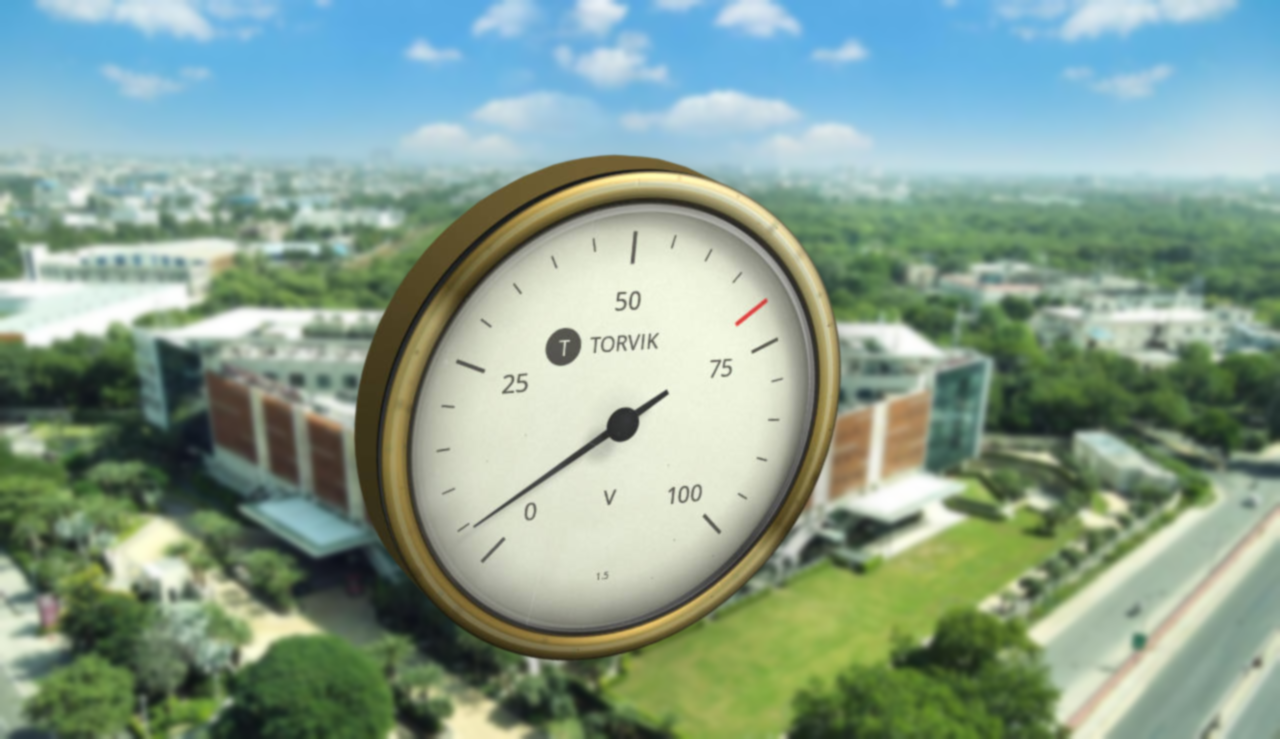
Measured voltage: 5V
